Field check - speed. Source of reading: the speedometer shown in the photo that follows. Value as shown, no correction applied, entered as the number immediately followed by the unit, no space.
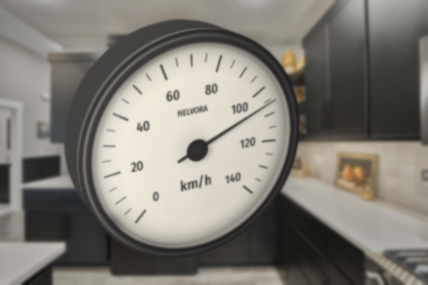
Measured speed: 105km/h
